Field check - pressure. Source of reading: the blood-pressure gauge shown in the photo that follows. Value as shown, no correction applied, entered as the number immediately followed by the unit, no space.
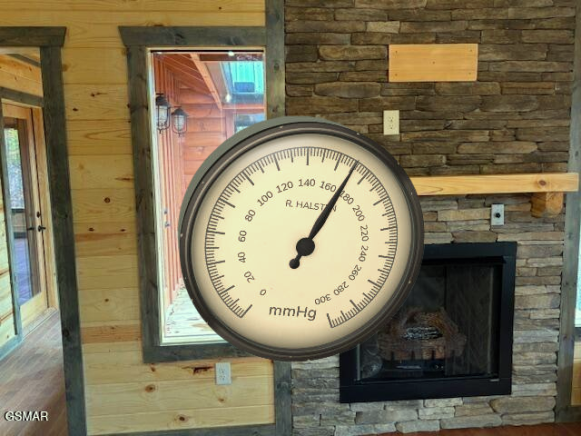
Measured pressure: 170mmHg
